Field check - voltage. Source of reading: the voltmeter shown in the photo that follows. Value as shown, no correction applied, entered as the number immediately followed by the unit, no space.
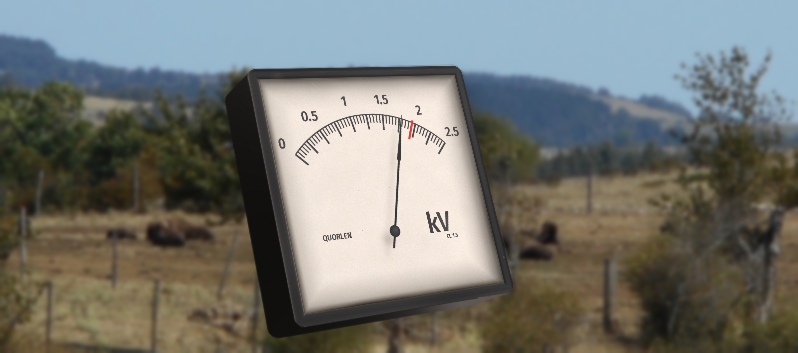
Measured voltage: 1.75kV
